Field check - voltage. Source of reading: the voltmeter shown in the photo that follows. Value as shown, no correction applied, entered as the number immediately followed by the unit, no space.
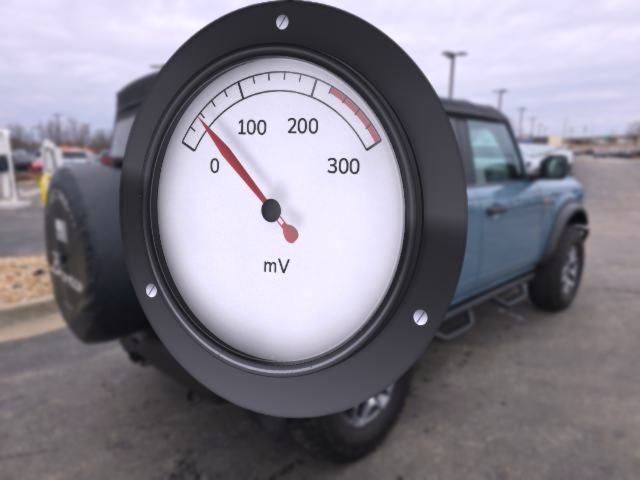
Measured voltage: 40mV
